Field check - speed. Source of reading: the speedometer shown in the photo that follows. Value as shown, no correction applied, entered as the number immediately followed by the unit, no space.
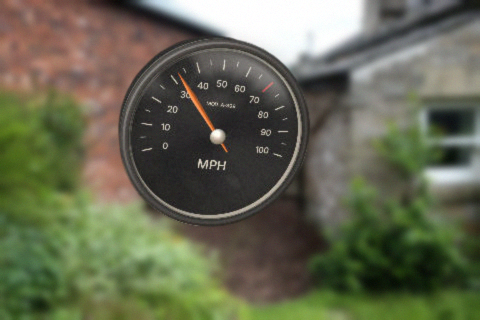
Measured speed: 32.5mph
